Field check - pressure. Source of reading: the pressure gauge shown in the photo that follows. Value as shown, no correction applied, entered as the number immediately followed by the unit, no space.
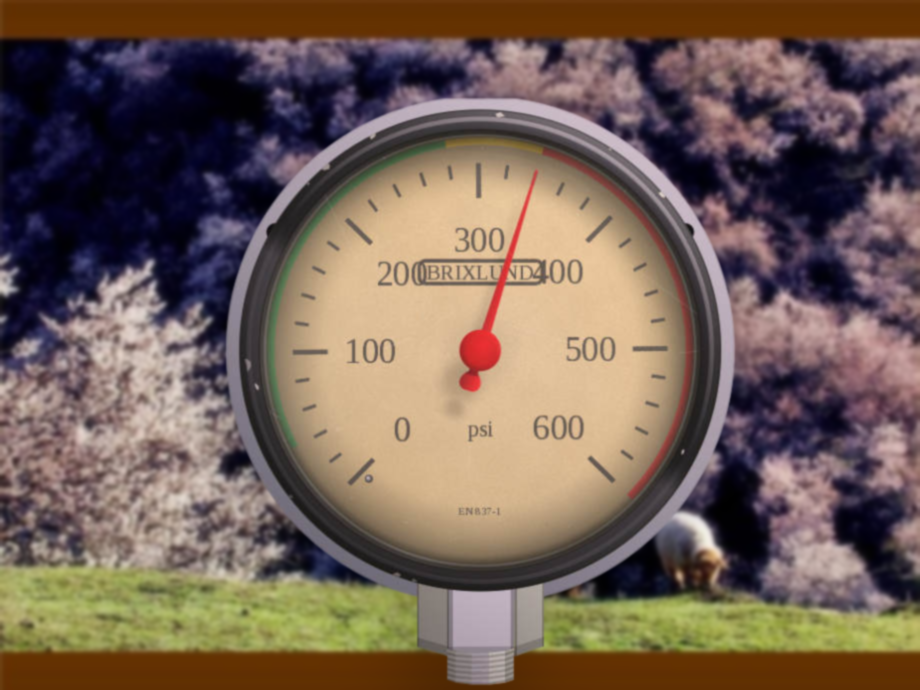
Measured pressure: 340psi
